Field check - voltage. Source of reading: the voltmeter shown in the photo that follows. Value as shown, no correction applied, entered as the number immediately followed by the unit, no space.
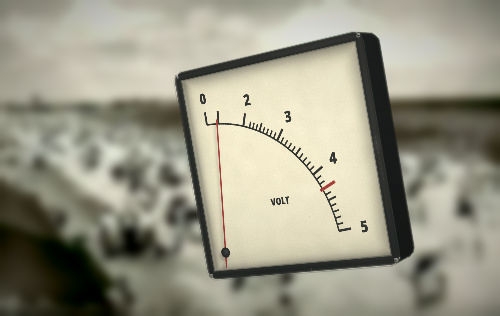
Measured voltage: 1V
